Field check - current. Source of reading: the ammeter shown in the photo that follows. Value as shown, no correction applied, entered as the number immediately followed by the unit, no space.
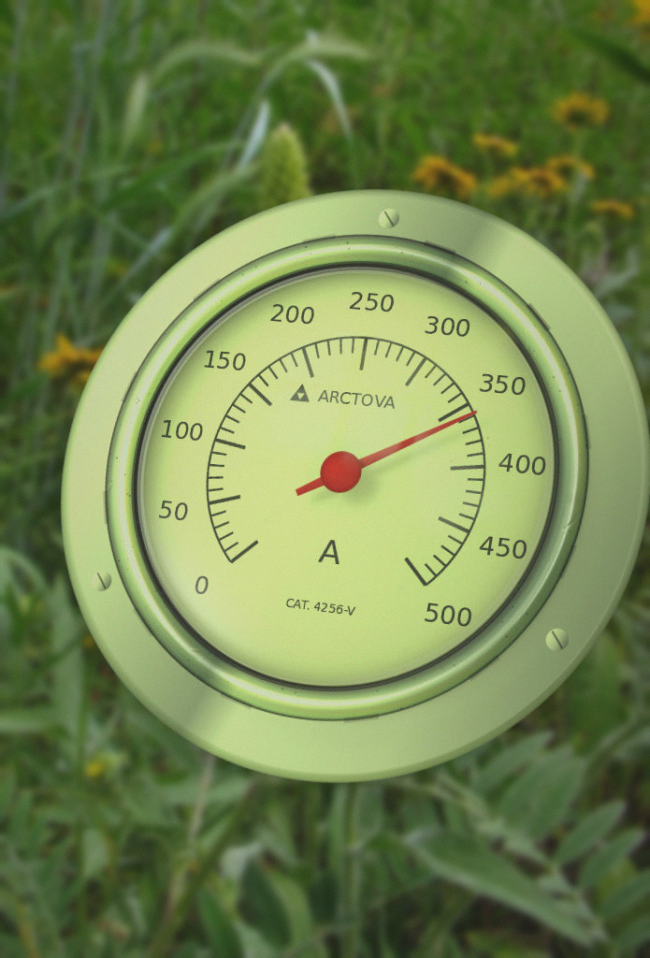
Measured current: 360A
